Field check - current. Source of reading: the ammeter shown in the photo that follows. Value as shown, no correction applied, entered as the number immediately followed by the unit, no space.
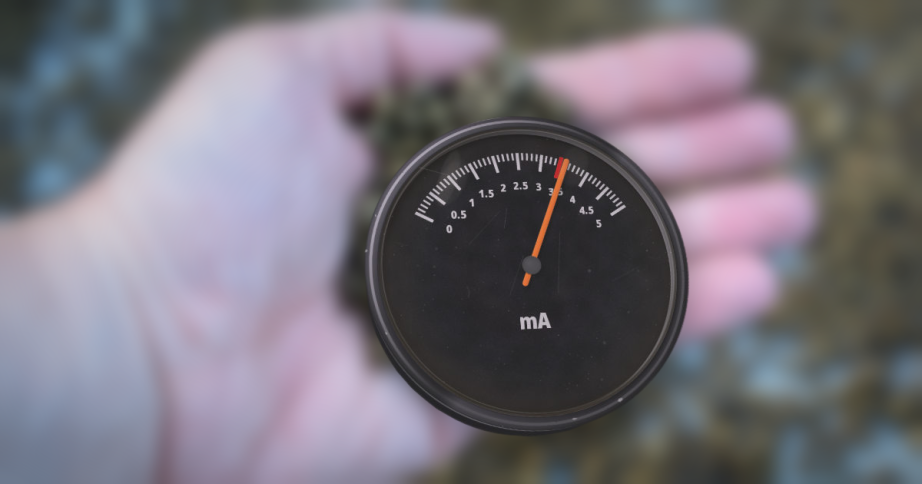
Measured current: 3.5mA
